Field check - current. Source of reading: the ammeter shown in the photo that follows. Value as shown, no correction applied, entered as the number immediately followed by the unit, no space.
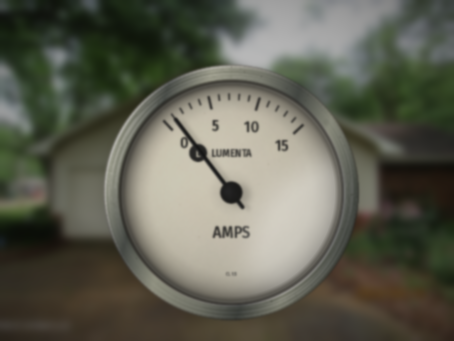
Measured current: 1A
